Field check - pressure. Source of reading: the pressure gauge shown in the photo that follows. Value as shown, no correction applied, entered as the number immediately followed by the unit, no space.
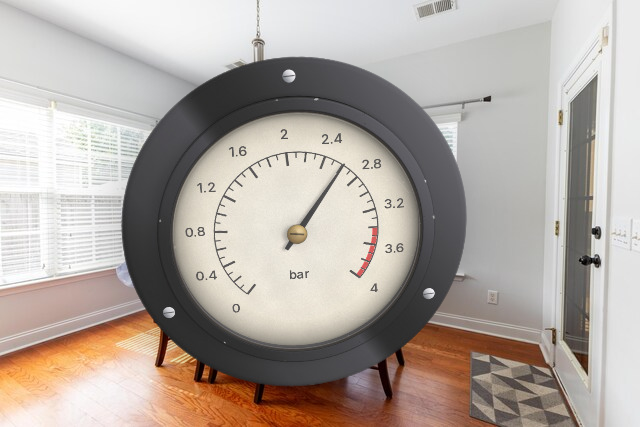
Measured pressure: 2.6bar
